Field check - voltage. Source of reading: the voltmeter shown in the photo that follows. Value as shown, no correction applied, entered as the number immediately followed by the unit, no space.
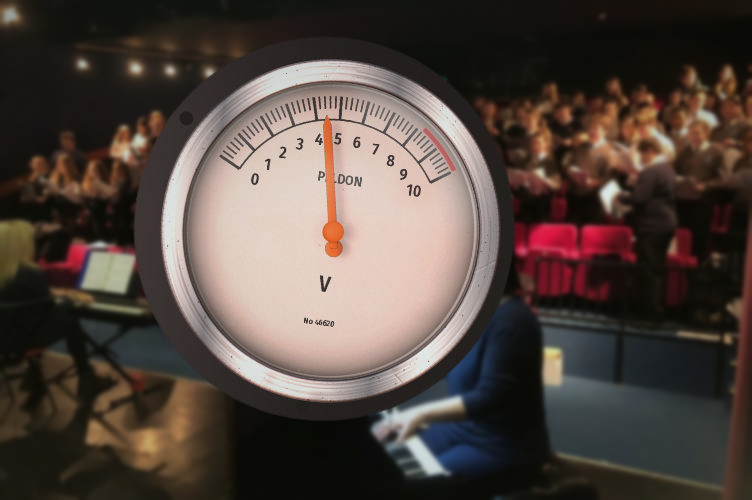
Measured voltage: 4.4V
